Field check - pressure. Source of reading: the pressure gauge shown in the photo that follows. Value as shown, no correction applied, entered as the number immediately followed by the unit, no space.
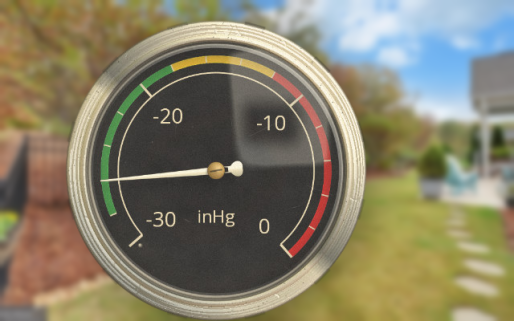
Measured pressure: -26inHg
